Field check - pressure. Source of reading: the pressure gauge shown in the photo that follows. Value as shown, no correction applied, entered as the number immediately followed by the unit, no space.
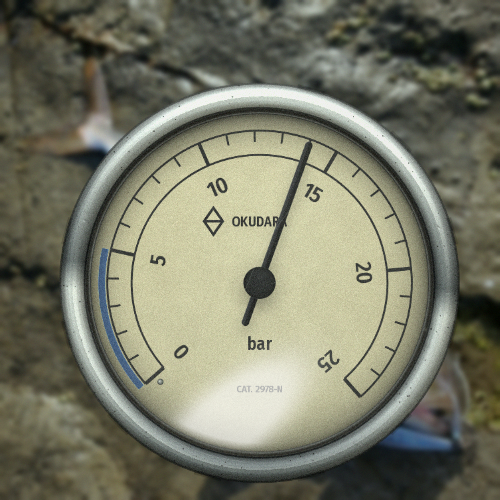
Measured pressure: 14bar
